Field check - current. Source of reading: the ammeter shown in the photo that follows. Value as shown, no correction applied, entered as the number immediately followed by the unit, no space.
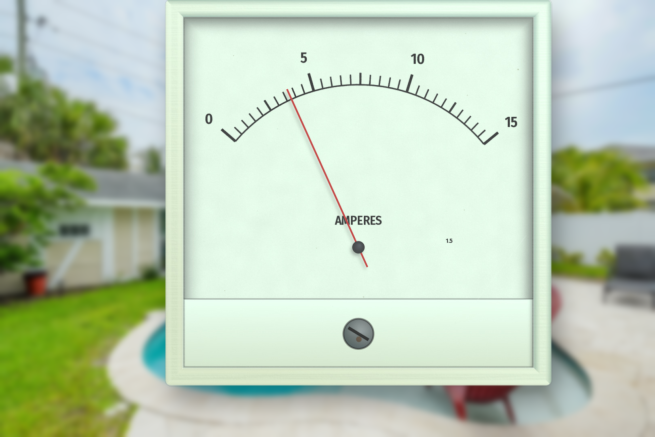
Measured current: 3.75A
